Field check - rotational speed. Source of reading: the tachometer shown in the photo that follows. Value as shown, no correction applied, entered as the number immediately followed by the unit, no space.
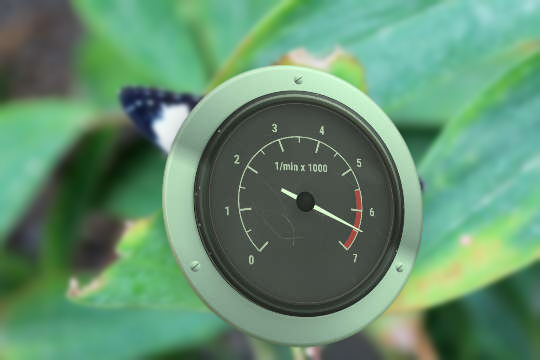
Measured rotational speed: 6500rpm
